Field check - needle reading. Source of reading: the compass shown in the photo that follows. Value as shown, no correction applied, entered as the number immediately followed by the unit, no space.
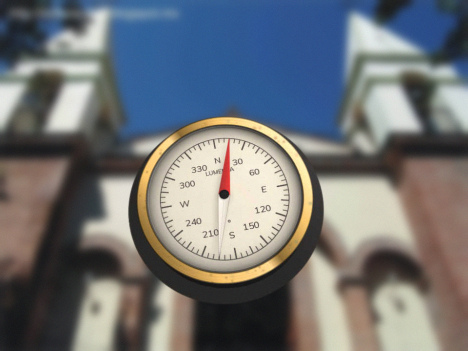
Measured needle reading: 15°
